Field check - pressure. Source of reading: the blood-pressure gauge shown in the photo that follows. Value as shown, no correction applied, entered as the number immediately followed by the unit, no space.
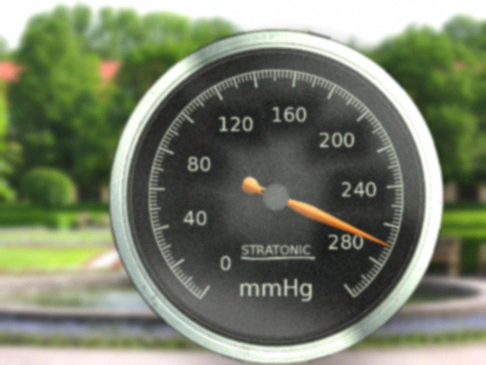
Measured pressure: 270mmHg
